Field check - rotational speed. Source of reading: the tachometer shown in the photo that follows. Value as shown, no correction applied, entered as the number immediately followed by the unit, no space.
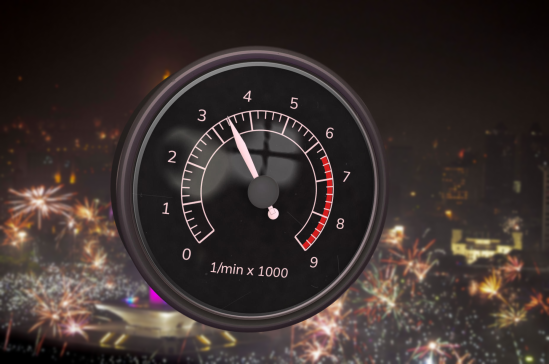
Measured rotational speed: 3400rpm
